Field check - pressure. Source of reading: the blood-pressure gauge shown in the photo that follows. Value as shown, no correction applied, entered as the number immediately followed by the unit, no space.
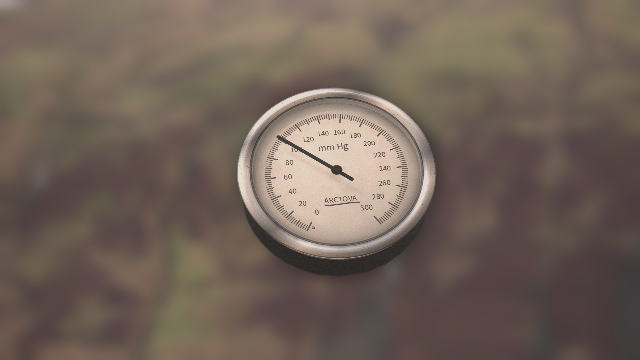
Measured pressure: 100mmHg
